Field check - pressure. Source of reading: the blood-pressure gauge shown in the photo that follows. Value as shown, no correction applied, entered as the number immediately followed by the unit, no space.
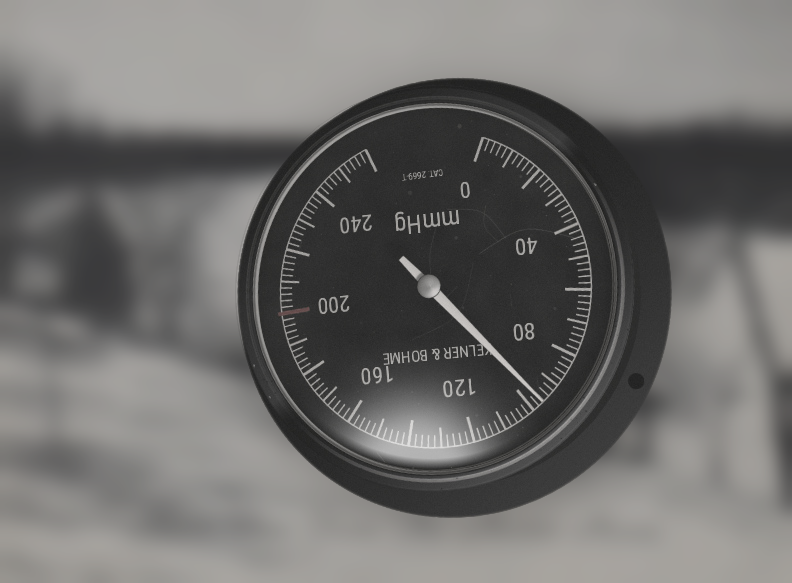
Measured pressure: 96mmHg
